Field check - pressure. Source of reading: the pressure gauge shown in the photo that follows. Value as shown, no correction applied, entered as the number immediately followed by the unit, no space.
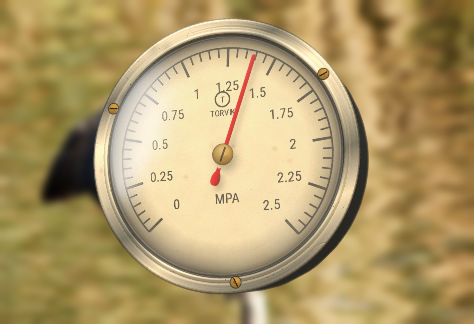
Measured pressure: 1.4MPa
